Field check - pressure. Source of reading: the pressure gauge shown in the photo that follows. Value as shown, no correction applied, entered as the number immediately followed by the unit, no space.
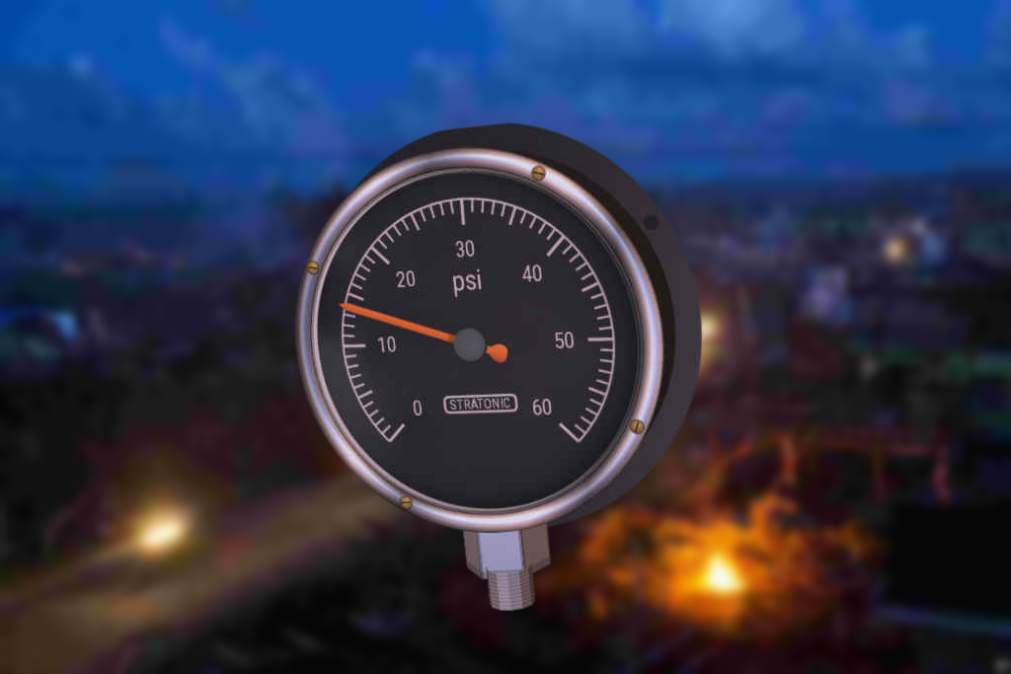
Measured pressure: 14psi
